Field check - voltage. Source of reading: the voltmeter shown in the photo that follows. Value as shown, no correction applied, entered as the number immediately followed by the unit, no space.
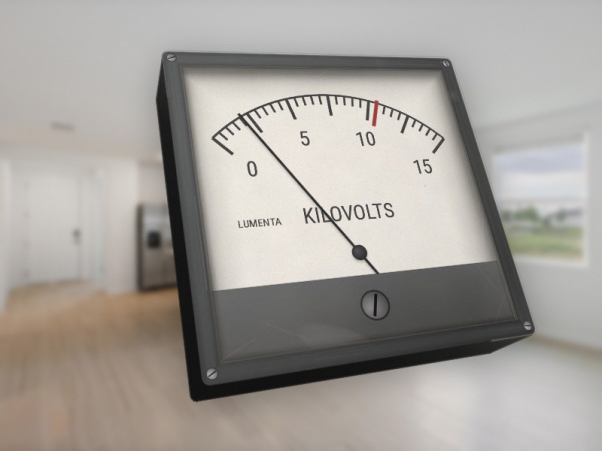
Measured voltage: 2kV
